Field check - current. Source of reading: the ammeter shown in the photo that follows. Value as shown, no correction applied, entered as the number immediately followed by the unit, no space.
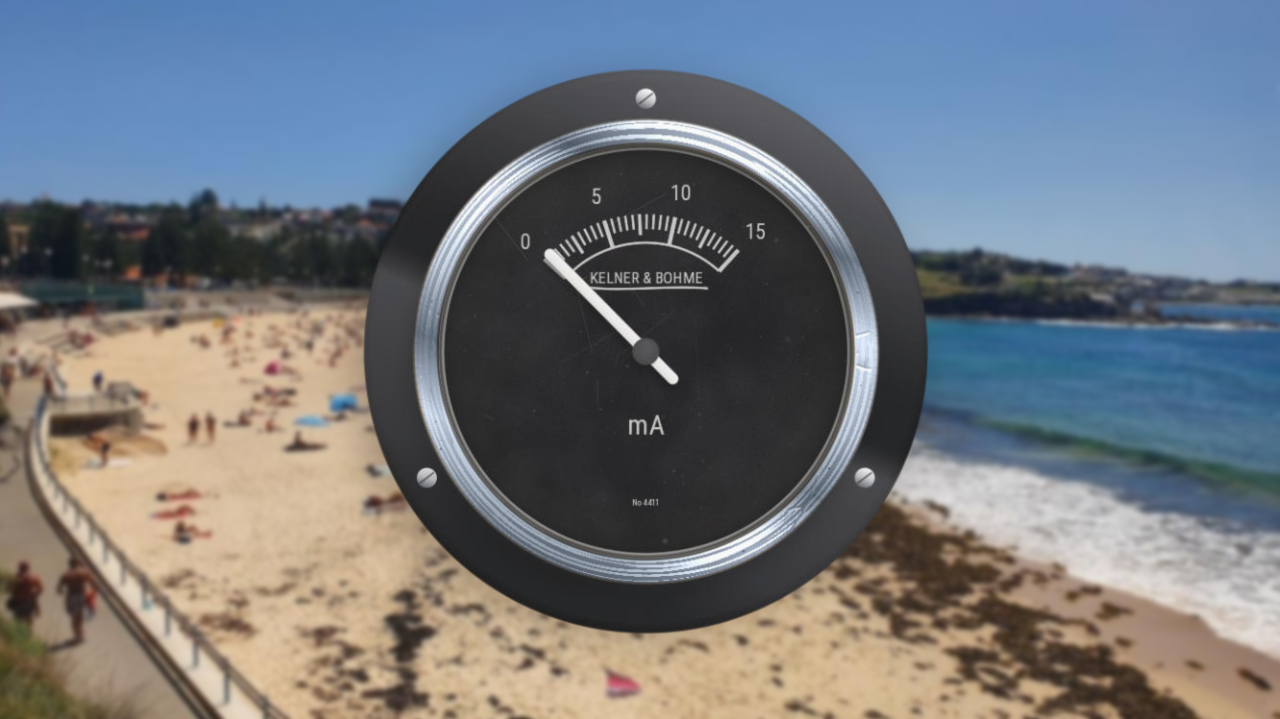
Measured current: 0.5mA
